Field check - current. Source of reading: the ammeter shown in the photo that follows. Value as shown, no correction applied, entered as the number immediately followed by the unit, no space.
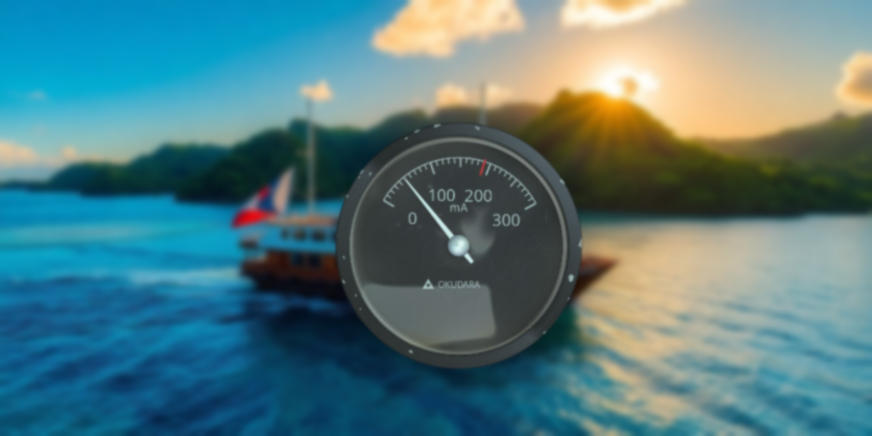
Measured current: 50mA
